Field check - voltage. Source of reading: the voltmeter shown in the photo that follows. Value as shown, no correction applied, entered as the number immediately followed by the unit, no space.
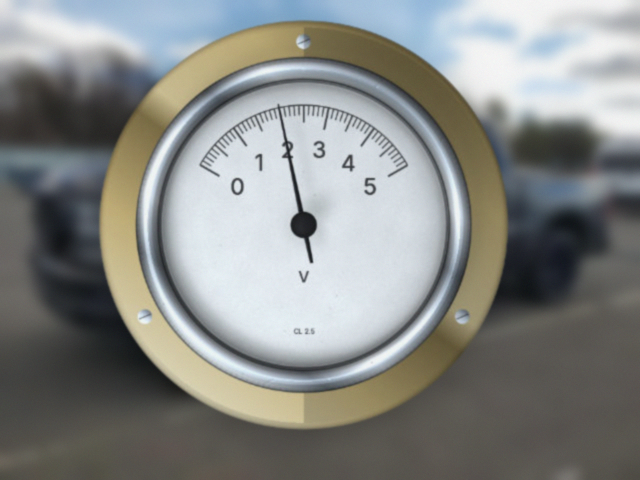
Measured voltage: 2V
